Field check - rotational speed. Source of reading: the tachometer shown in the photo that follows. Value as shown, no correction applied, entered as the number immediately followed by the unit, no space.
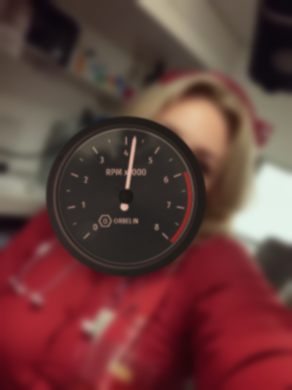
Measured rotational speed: 4250rpm
